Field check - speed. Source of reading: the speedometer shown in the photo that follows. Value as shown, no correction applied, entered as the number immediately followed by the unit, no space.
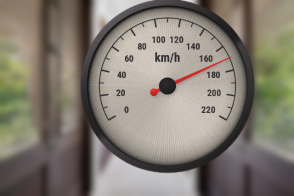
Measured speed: 170km/h
